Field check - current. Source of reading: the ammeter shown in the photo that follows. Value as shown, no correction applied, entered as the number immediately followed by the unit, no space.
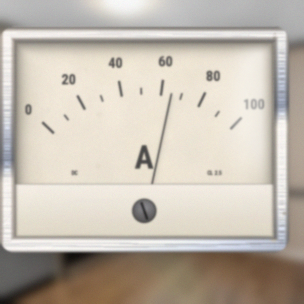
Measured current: 65A
